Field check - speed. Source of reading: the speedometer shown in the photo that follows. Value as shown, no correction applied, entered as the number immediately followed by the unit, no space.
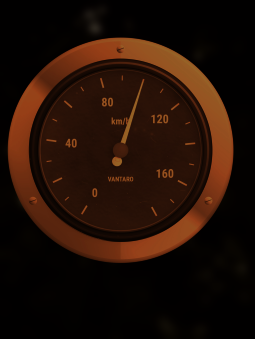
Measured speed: 100km/h
